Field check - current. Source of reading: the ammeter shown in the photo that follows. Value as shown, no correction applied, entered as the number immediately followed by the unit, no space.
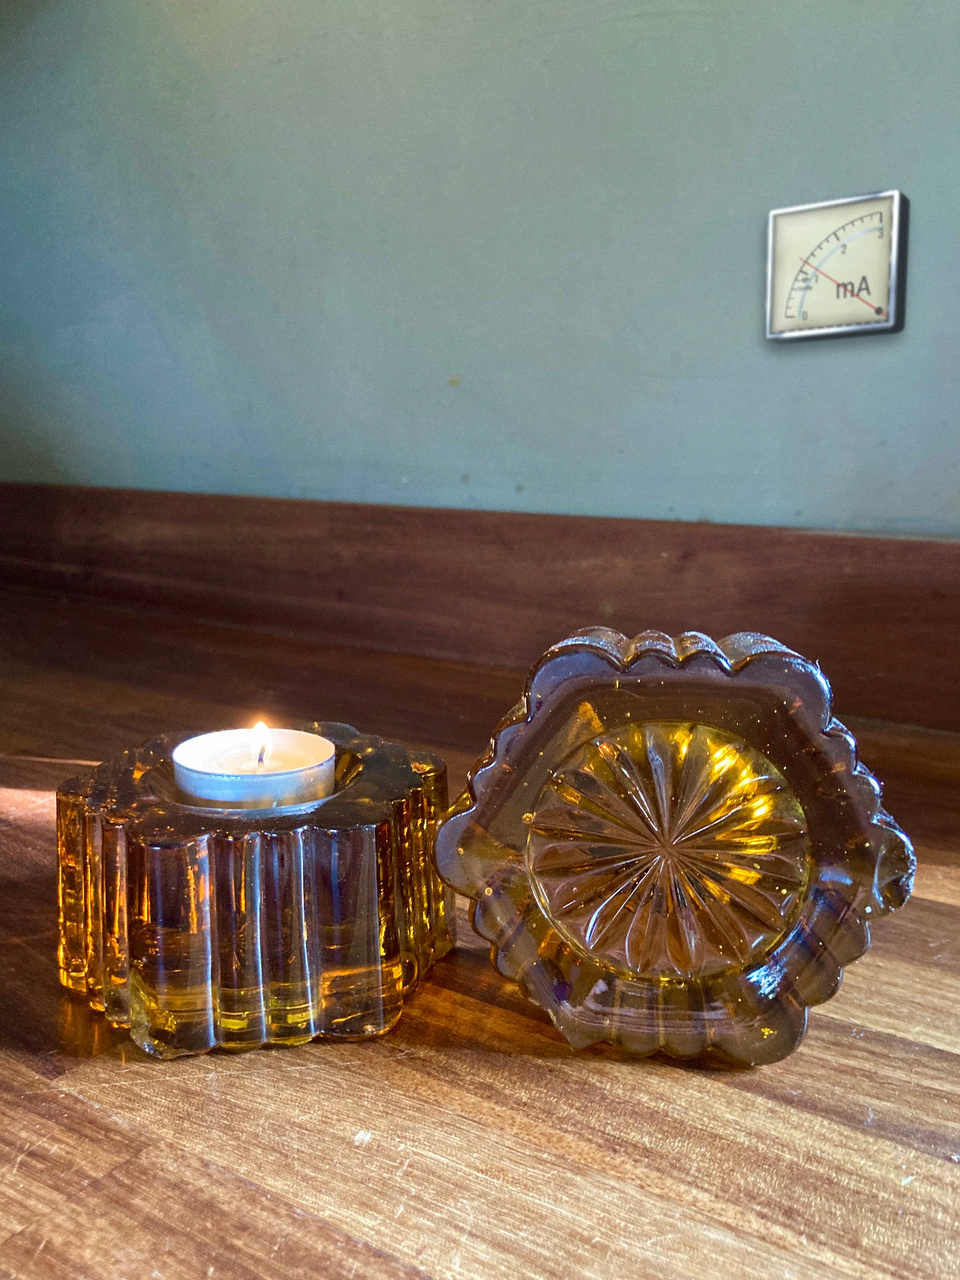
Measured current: 1.2mA
